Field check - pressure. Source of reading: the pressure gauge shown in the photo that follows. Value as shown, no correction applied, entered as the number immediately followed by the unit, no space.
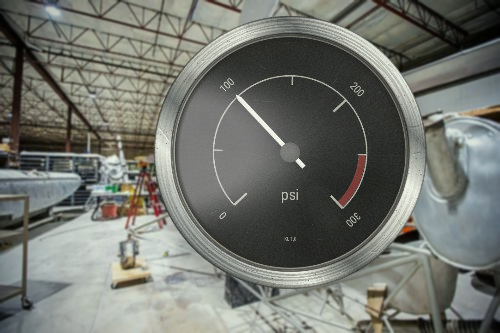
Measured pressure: 100psi
